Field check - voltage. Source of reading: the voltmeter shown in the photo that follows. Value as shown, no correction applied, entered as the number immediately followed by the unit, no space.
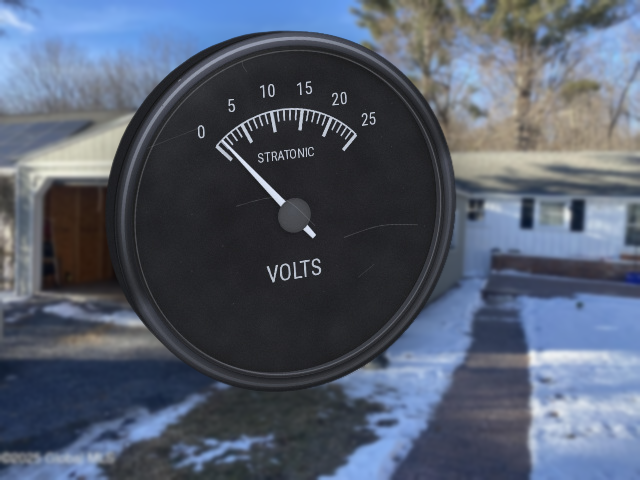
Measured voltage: 1V
